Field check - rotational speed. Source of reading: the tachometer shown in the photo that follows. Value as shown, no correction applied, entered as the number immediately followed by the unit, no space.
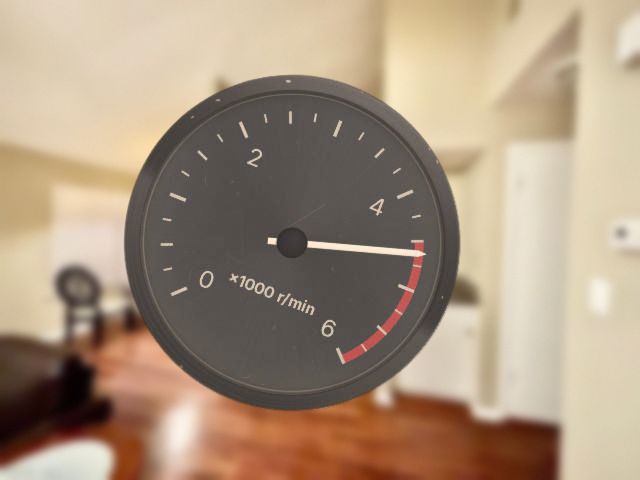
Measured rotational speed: 4625rpm
